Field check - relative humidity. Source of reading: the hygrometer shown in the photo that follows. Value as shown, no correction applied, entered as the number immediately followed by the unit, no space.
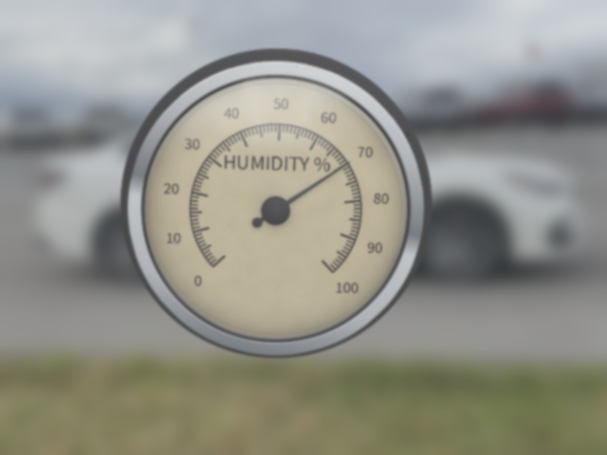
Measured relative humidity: 70%
